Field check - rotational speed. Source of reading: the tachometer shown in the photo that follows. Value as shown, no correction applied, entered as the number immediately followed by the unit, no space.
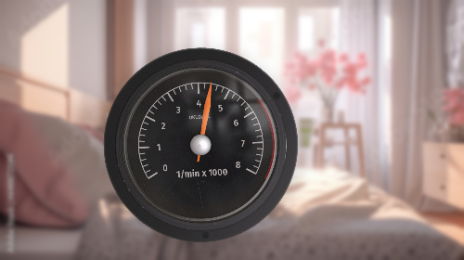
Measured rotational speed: 4400rpm
